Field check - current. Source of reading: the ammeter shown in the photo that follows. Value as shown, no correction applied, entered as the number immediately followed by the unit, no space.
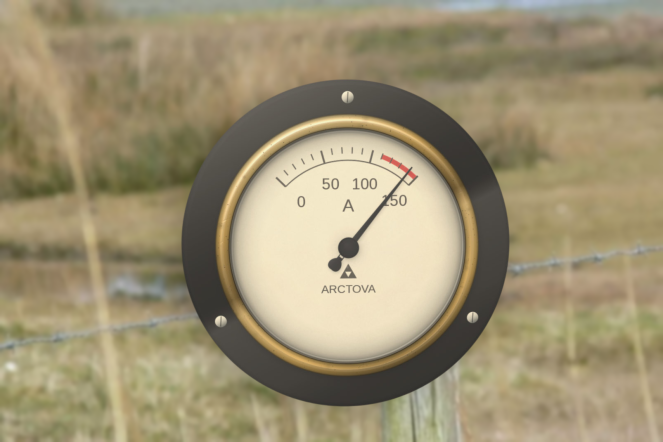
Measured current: 140A
